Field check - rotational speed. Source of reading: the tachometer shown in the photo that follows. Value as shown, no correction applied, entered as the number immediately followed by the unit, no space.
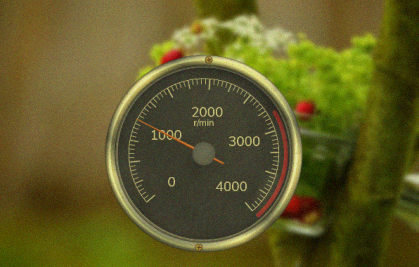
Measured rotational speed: 1000rpm
